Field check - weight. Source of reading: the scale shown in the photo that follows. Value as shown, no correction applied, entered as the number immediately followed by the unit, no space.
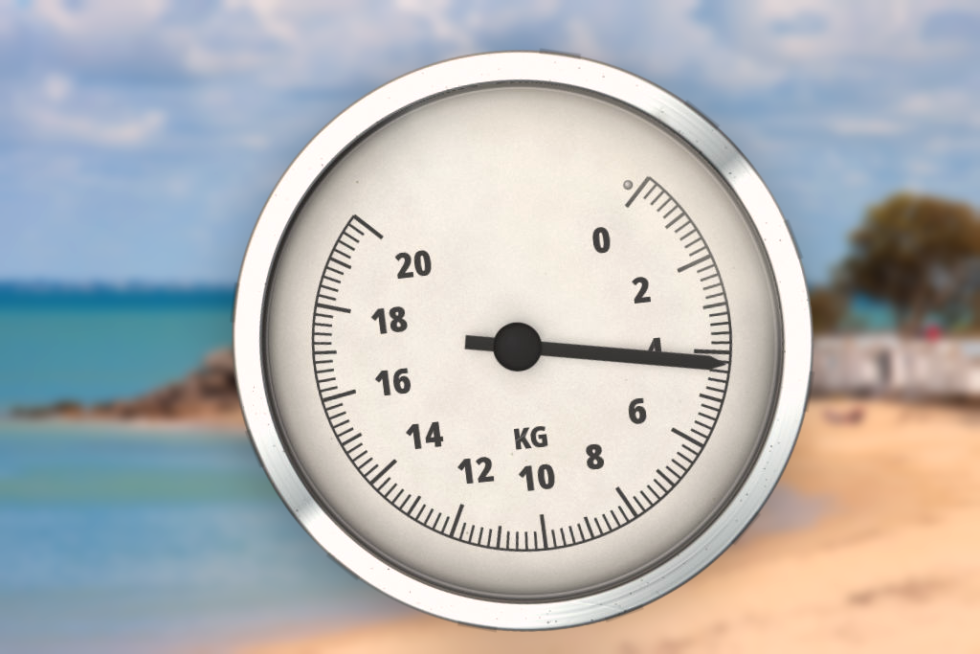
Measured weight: 4.2kg
